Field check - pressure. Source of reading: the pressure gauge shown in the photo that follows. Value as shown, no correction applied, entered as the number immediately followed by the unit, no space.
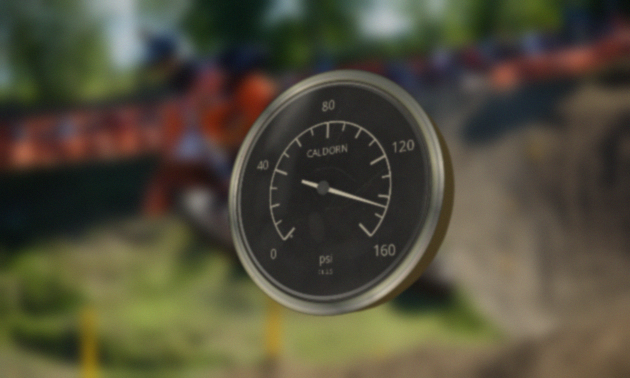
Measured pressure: 145psi
